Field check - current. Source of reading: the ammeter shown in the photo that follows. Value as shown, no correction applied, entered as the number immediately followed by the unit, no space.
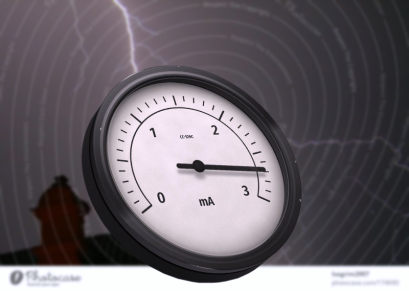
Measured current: 2.7mA
